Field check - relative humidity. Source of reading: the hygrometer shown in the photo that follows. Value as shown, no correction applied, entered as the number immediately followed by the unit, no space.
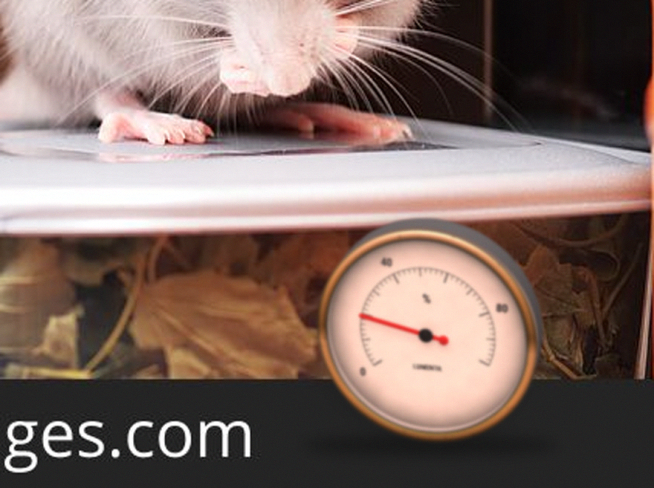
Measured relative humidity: 20%
